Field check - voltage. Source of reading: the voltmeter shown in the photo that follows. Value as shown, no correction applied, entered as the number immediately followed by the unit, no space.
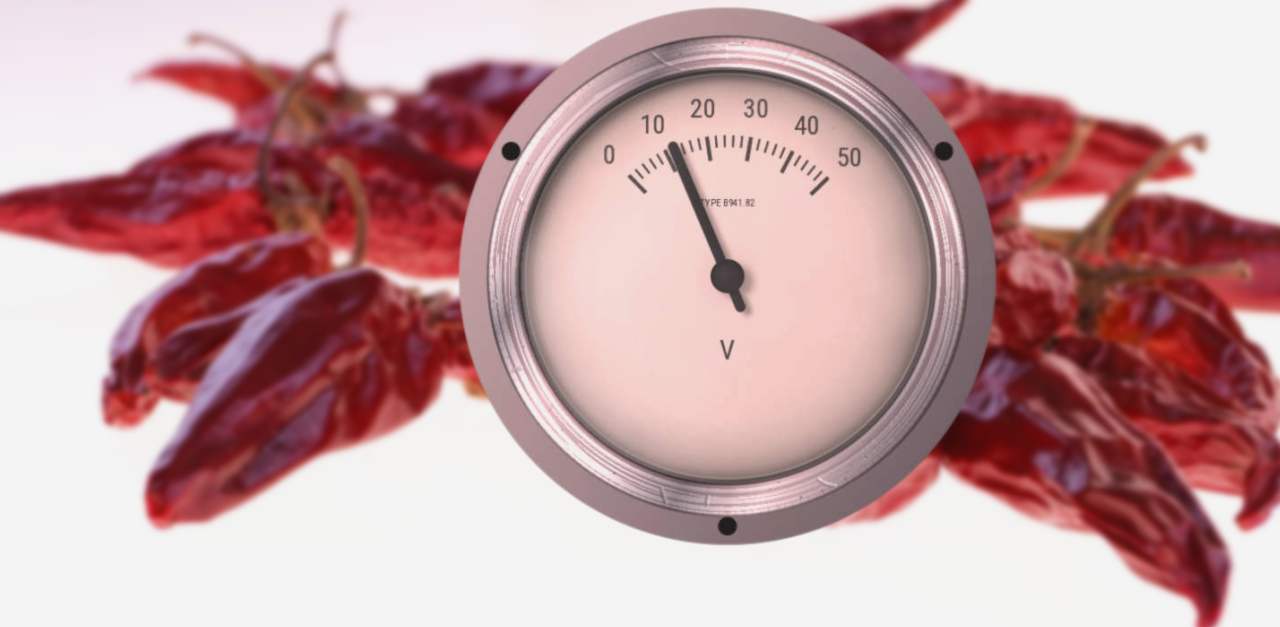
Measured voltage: 12V
